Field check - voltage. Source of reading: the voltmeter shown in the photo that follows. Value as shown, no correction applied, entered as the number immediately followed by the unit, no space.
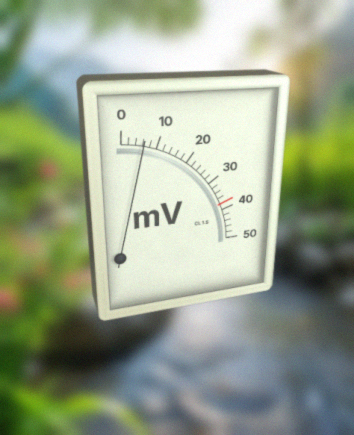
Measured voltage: 6mV
